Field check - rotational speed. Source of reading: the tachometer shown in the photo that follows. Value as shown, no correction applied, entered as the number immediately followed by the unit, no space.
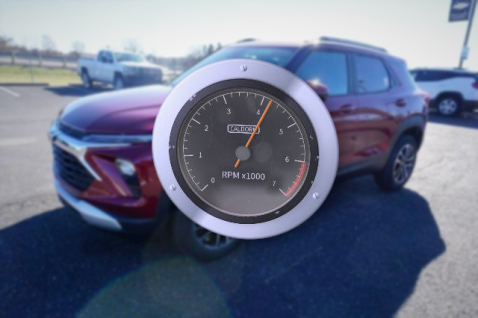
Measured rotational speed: 4200rpm
